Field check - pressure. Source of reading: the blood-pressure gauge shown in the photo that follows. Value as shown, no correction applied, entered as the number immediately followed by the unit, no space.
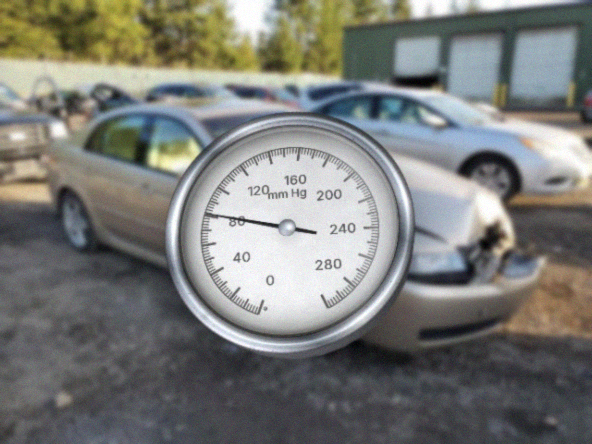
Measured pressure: 80mmHg
